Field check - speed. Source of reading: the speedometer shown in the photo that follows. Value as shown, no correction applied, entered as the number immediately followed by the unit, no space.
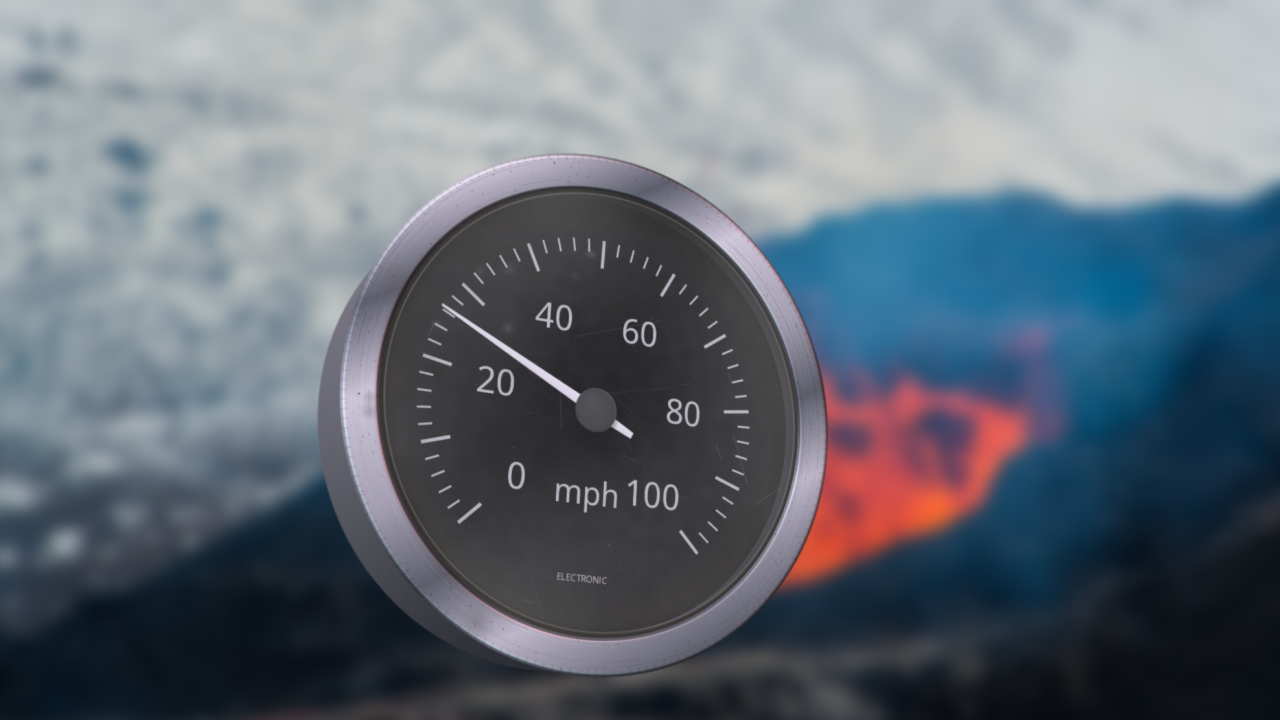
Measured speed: 26mph
